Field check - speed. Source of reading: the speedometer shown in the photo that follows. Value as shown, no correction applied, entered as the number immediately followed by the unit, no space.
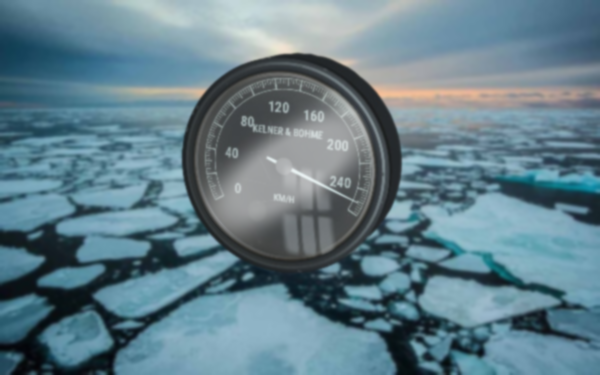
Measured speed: 250km/h
